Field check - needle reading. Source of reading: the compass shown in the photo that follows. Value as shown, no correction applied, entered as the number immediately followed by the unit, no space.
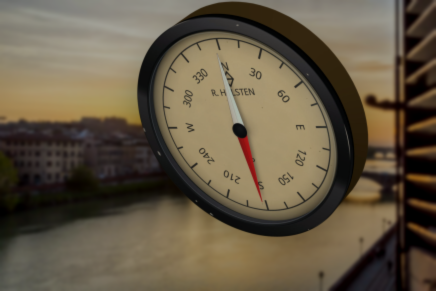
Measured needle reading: 180°
